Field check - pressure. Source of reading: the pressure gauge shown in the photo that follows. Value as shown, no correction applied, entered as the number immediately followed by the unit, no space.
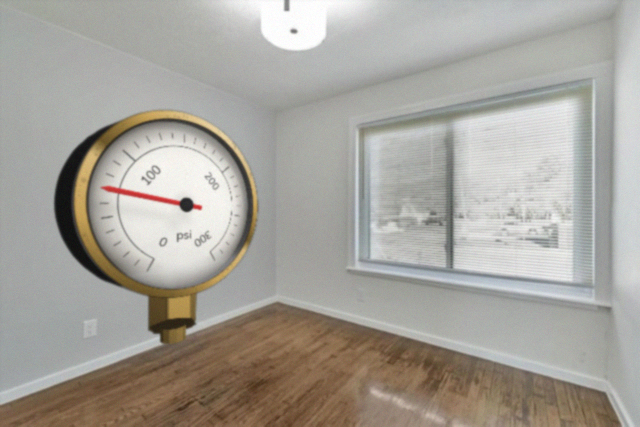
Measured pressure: 70psi
